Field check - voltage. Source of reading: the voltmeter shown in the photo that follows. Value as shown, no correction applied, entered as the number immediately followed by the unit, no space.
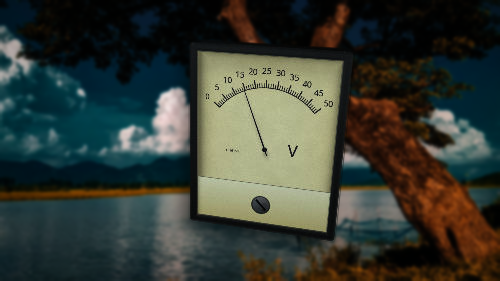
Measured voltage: 15V
